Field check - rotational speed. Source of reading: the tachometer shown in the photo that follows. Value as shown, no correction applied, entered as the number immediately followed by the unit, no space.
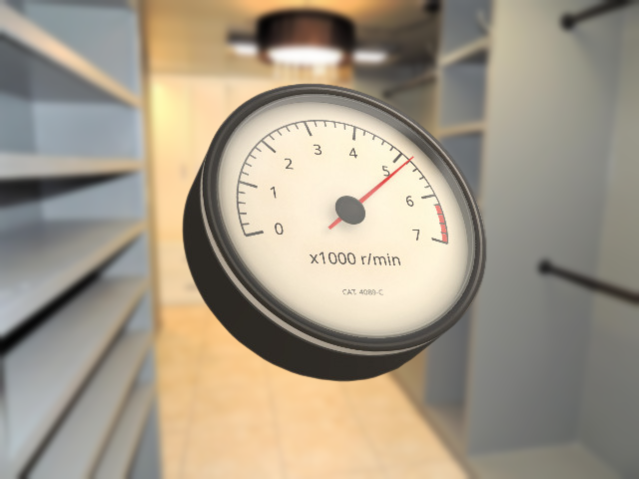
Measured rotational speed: 5200rpm
